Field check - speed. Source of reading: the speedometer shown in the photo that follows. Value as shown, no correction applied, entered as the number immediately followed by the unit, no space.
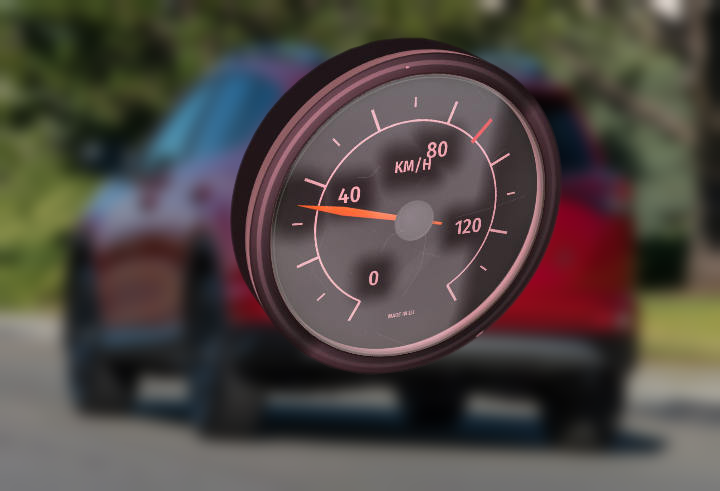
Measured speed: 35km/h
